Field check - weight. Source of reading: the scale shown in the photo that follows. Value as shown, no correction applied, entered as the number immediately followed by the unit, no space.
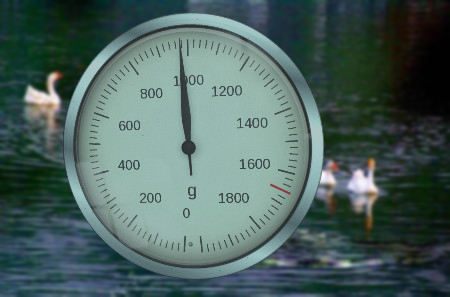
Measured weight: 980g
